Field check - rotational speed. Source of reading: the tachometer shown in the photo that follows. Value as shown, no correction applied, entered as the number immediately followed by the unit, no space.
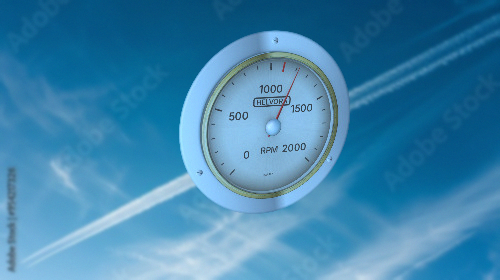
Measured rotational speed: 1200rpm
